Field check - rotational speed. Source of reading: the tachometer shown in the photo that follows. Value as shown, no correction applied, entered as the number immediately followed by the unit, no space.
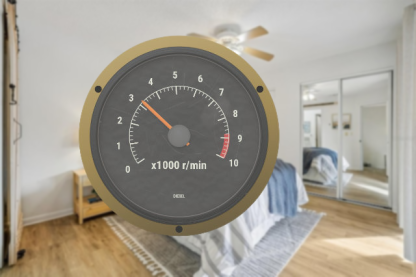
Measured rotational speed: 3200rpm
